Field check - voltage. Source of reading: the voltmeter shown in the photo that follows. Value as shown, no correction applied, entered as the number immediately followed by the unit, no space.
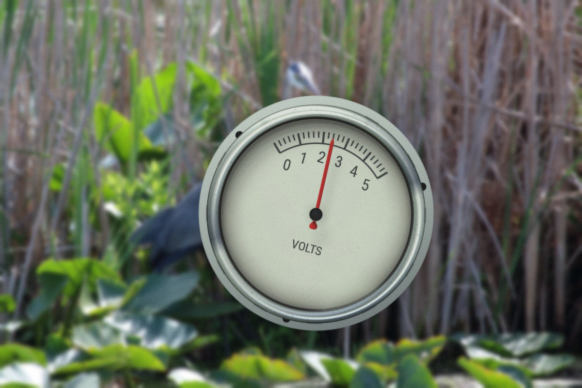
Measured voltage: 2.4V
